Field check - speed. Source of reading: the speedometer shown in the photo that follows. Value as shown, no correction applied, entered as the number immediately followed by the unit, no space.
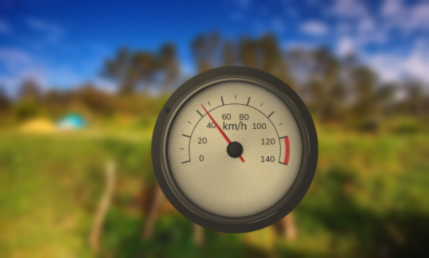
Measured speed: 45km/h
